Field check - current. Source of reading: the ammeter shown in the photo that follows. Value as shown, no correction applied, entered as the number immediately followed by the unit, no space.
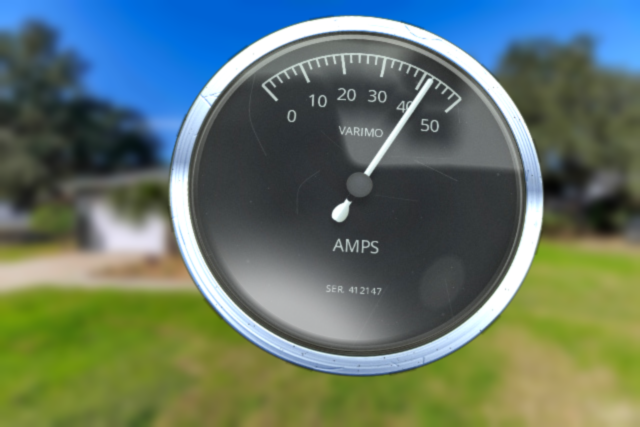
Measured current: 42A
